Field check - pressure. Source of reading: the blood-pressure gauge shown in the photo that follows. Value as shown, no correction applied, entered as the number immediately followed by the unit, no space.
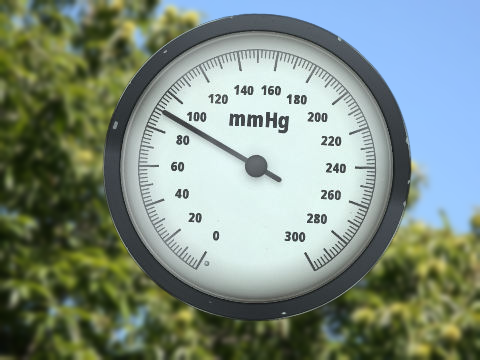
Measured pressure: 90mmHg
